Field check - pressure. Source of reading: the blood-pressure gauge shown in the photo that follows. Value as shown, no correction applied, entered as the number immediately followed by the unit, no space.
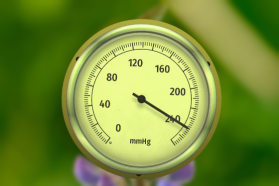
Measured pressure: 240mmHg
